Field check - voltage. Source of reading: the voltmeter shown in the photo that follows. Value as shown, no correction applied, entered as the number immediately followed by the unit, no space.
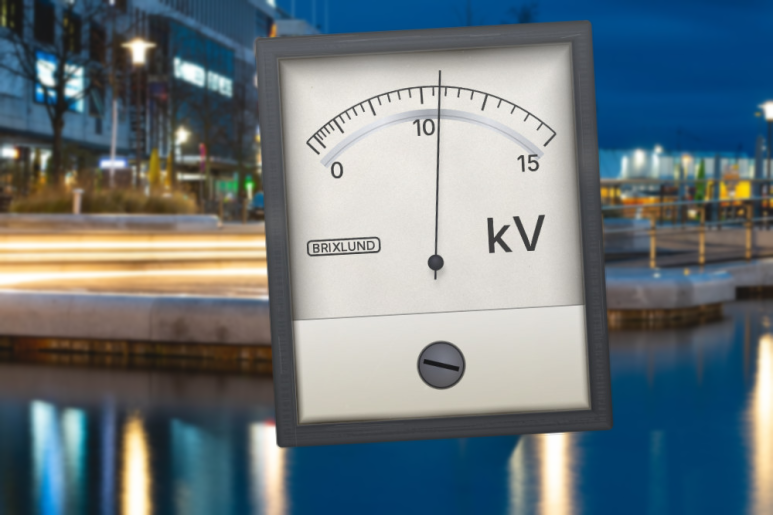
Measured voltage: 10.75kV
